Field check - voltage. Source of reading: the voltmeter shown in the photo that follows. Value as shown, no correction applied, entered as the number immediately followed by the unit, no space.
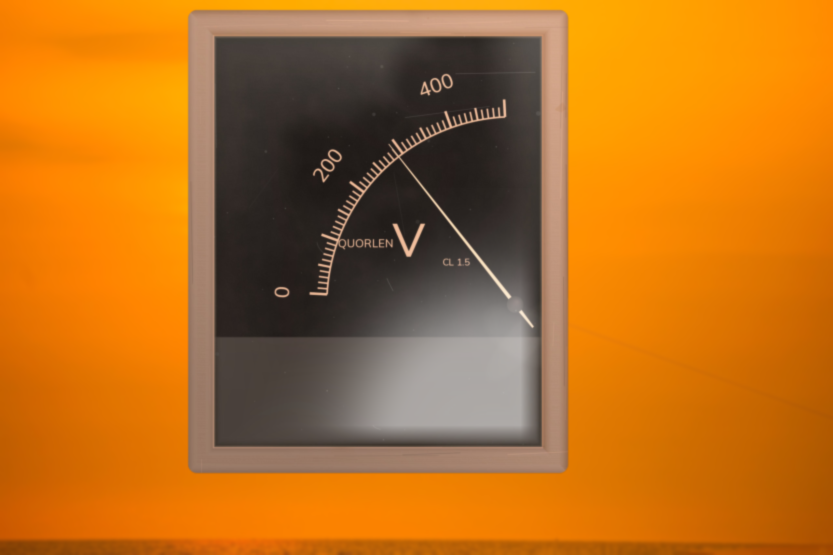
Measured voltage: 290V
